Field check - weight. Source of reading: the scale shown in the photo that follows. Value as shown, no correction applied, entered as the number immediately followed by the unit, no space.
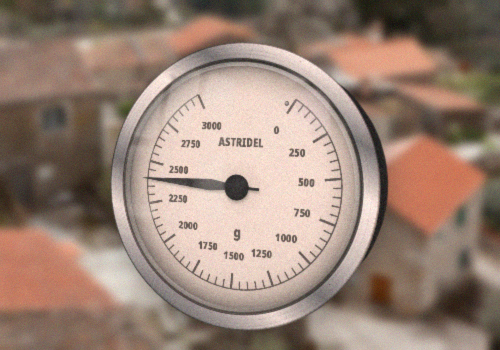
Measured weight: 2400g
